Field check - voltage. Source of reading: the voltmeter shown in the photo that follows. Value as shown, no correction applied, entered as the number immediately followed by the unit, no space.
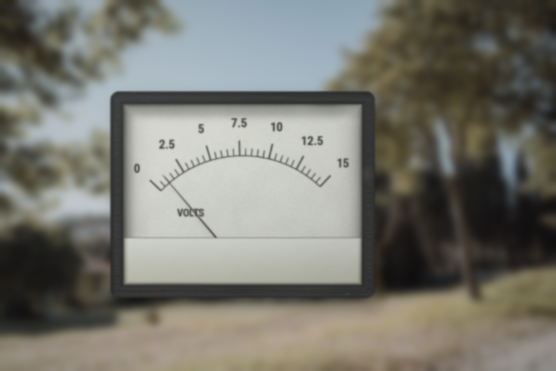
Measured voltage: 1V
